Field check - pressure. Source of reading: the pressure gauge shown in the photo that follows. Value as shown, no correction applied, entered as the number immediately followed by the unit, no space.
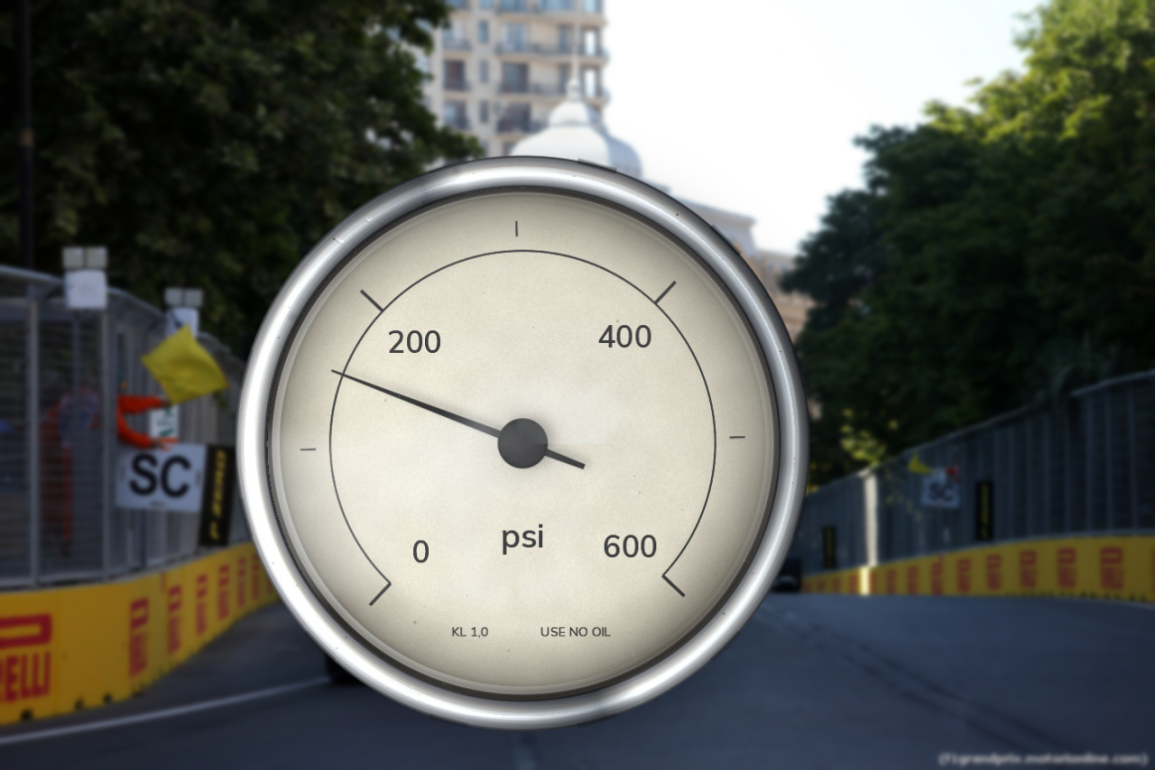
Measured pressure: 150psi
